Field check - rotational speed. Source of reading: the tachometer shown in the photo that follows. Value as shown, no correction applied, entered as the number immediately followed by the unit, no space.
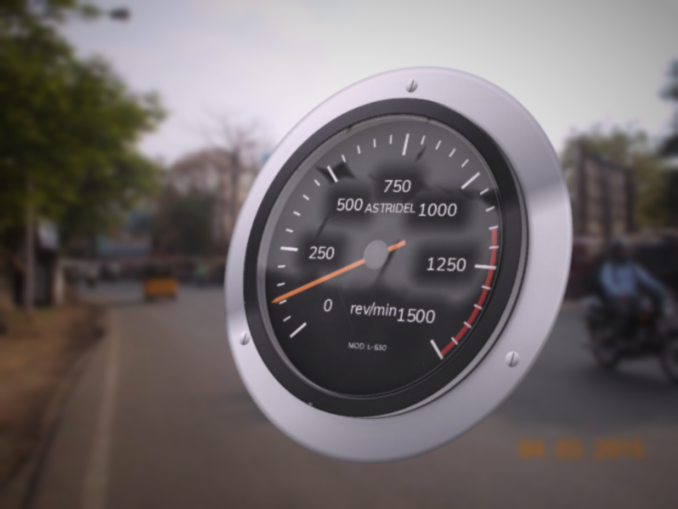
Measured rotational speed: 100rpm
